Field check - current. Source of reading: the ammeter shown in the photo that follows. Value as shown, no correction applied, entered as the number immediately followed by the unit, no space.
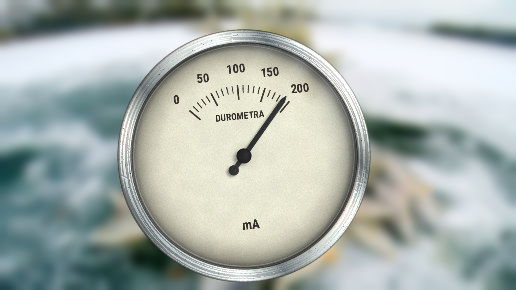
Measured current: 190mA
